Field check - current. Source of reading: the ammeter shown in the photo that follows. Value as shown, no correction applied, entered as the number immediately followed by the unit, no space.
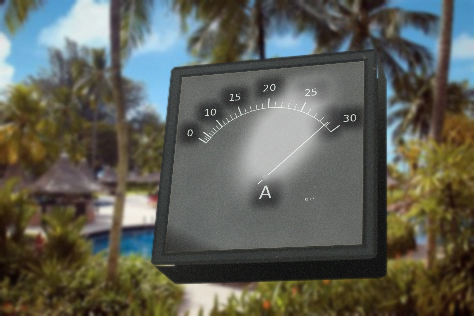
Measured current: 29A
